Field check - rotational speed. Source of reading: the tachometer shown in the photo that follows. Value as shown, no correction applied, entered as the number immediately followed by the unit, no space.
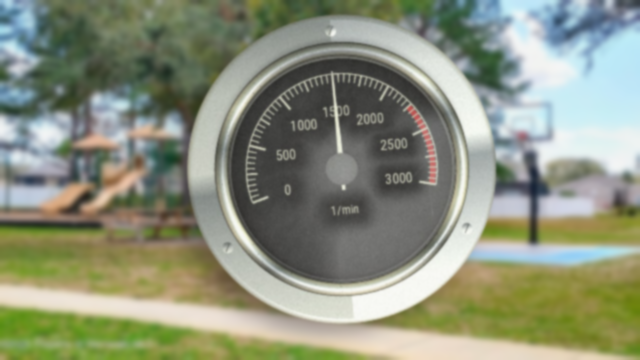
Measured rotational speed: 1500rpm
